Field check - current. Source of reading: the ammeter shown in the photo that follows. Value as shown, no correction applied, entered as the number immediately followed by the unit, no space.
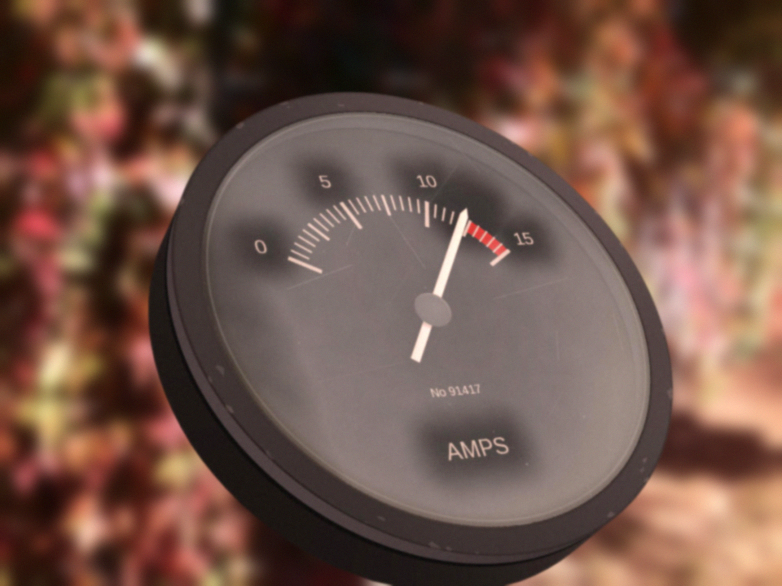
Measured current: 12A
